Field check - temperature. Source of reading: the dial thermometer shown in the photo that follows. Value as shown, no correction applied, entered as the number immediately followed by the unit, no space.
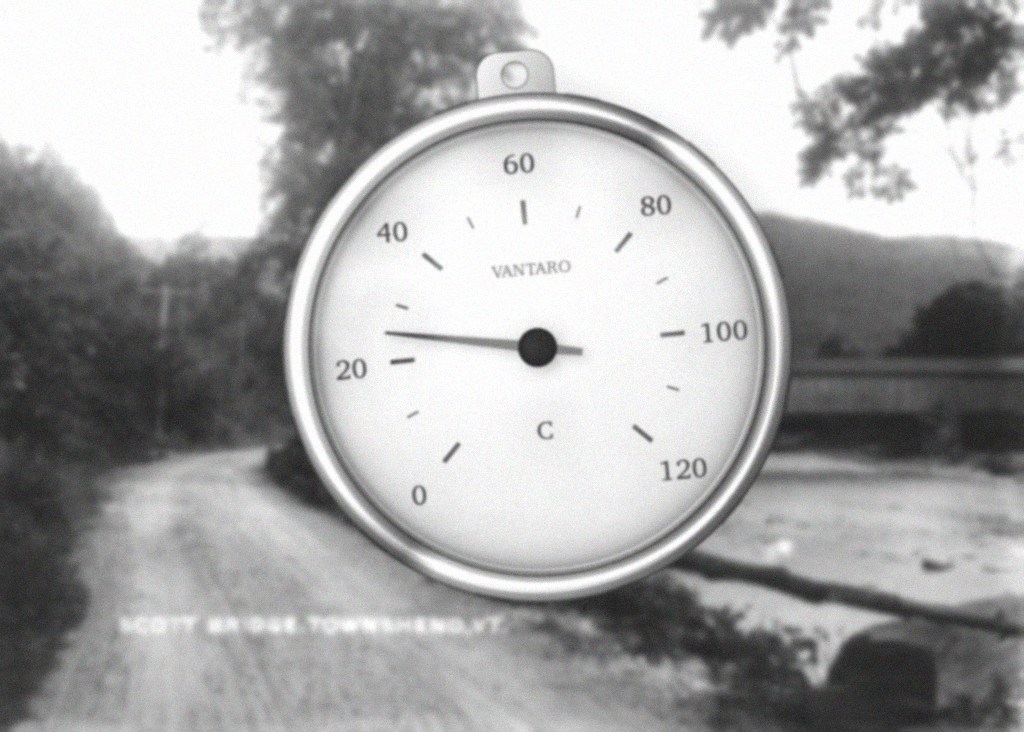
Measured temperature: 25°C
